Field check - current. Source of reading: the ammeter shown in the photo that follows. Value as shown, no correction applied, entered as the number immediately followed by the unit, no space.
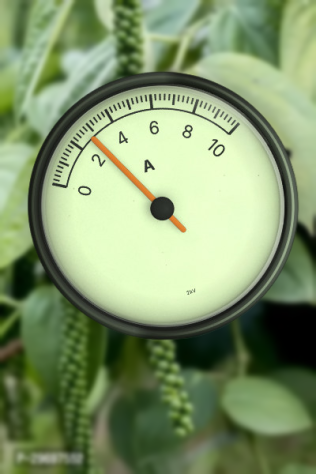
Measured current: 2.8A
